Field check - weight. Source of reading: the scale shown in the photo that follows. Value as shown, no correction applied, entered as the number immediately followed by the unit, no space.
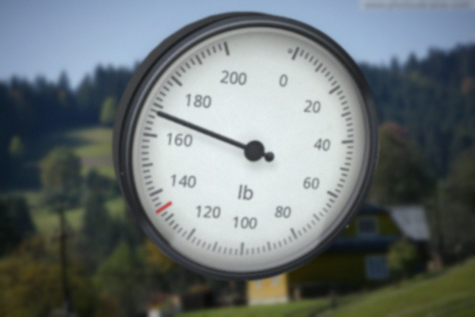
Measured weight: 168lb
